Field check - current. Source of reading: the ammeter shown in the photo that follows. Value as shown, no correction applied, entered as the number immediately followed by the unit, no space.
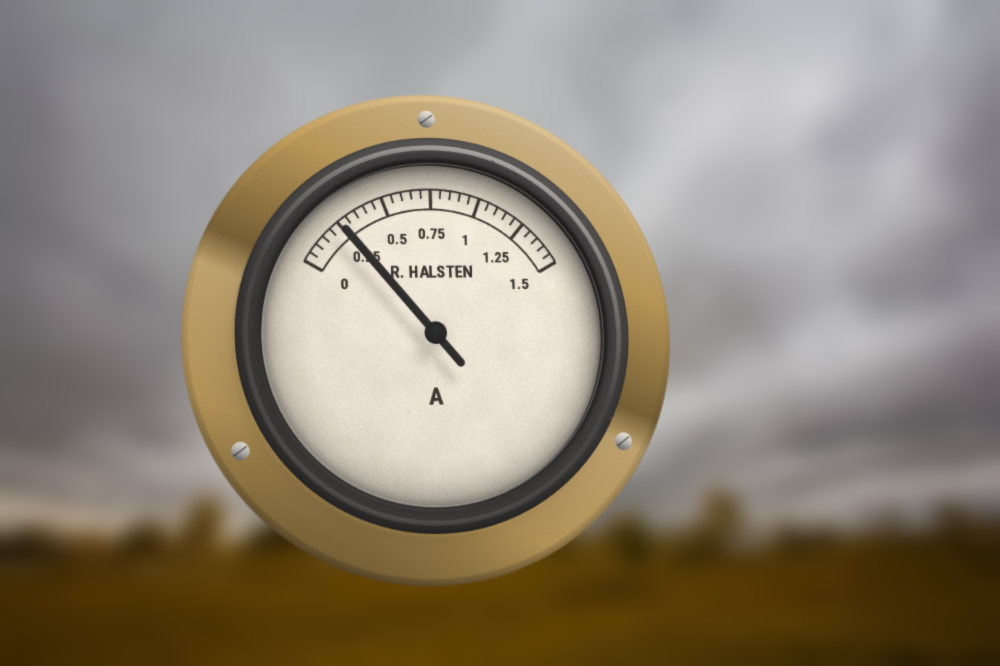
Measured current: 0.25A
